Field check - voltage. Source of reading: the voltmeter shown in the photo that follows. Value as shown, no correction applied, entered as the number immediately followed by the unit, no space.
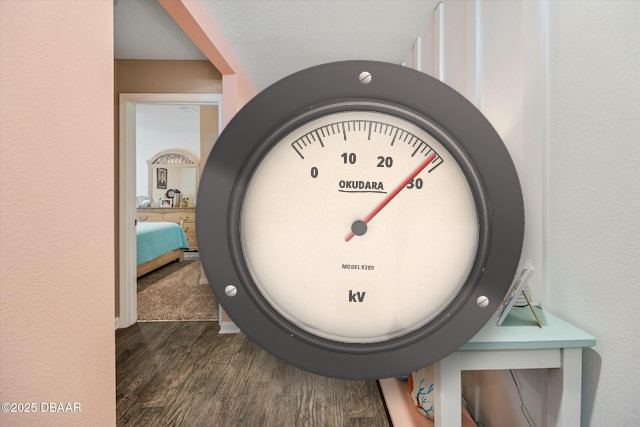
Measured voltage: 28kV
